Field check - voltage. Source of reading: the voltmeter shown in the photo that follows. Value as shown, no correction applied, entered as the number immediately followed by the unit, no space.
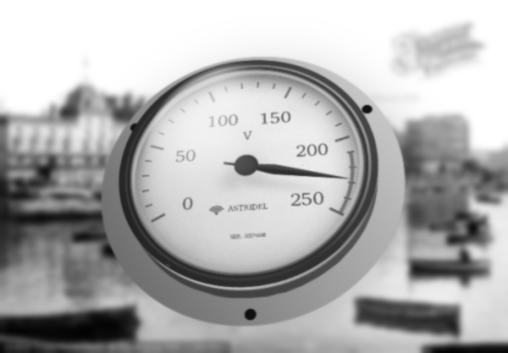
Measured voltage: 230V
